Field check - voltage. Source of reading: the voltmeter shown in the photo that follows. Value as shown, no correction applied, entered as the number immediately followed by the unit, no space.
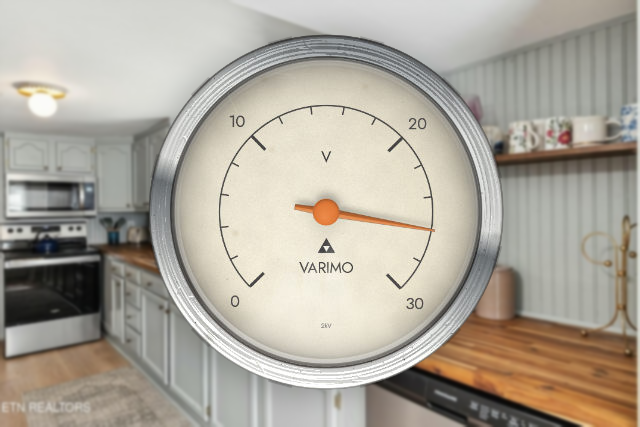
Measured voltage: 26V
